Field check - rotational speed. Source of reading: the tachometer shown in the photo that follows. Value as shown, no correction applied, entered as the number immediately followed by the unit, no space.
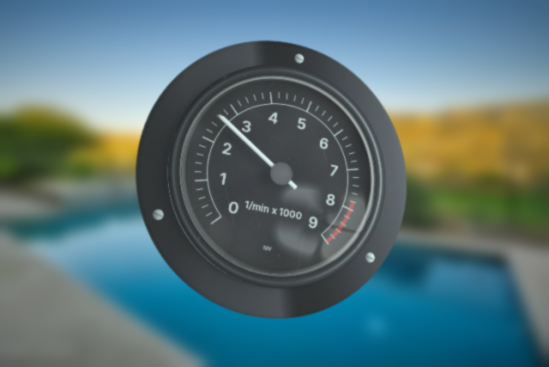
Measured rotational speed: 2600rpm
